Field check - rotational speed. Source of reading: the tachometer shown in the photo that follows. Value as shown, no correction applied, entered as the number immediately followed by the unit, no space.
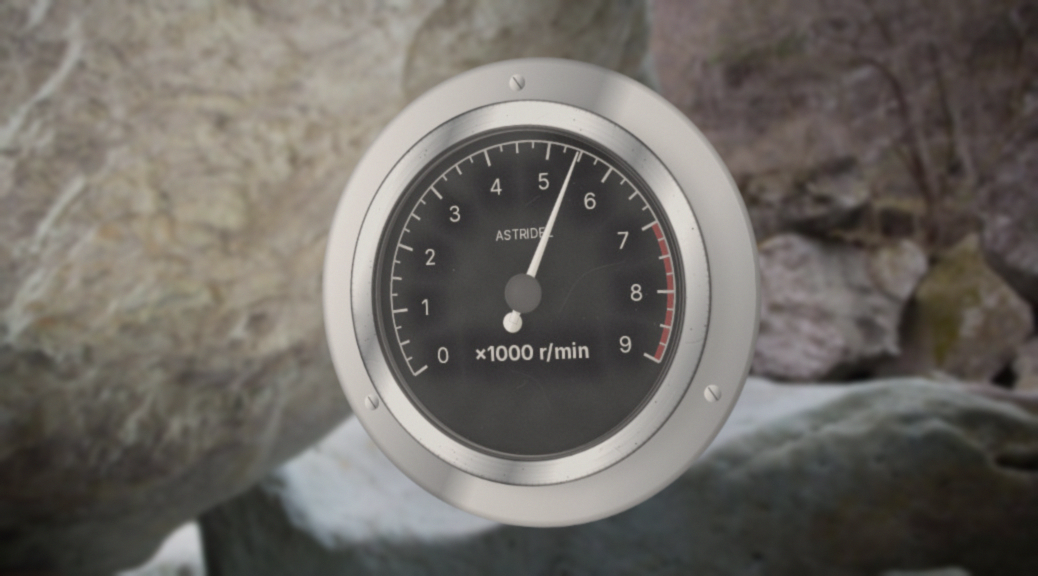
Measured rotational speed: 5500rpm
